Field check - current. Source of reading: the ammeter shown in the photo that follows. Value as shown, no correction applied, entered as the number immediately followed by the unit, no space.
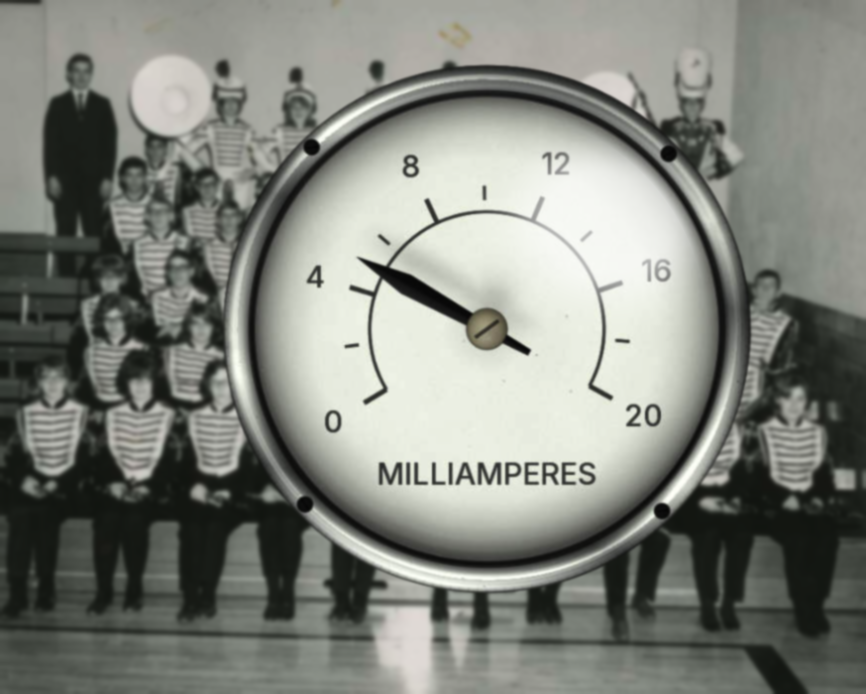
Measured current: 5mA
